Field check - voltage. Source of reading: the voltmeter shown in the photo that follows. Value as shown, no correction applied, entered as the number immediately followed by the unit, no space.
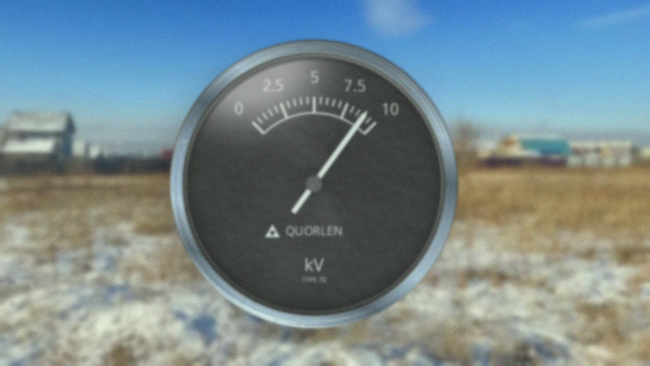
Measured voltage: 9kV
